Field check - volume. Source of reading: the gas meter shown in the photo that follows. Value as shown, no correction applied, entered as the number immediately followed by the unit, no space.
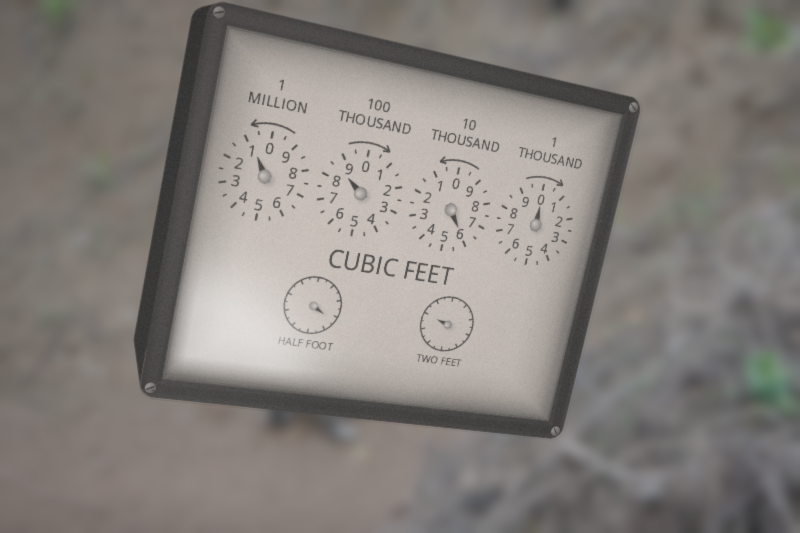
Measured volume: 86000ft³
